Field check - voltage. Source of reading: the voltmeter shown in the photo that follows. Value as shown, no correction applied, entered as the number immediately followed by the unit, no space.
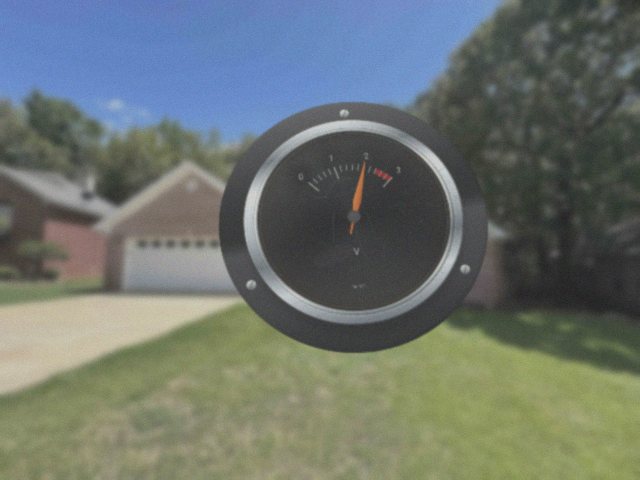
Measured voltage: 2V
